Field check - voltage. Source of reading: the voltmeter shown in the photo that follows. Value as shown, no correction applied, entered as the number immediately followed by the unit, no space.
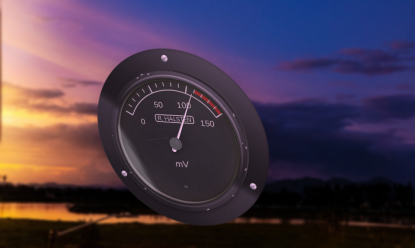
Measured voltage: 110mV
